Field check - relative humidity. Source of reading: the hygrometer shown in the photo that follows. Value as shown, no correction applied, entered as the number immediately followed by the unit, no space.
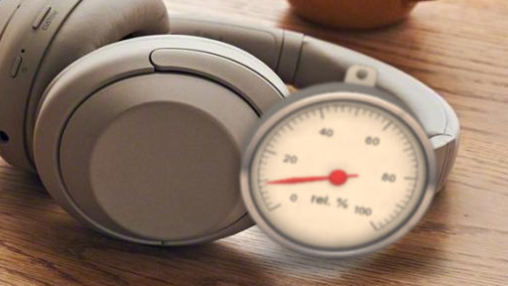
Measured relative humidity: 10%
